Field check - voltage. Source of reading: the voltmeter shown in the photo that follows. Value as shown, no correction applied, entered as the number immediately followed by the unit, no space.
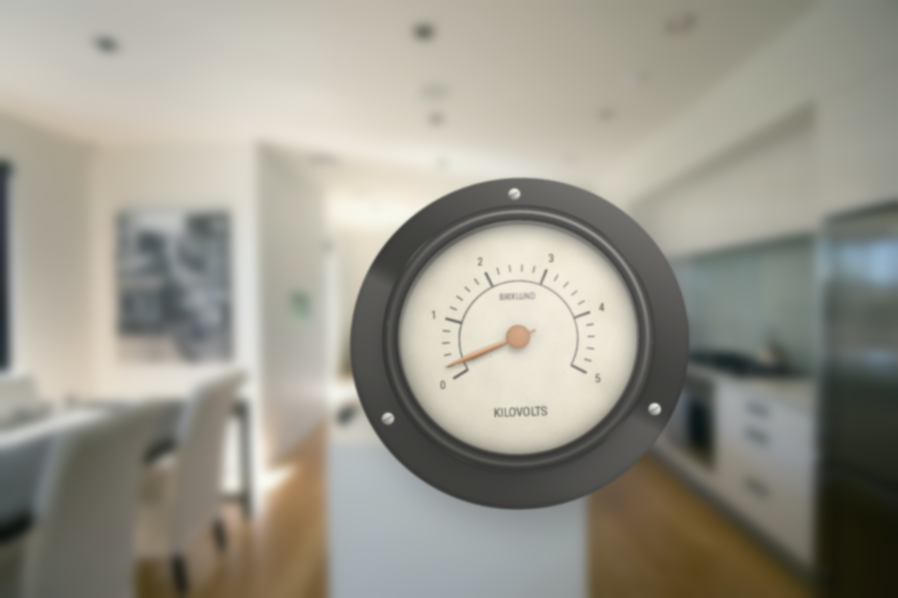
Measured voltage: 0.2kV
